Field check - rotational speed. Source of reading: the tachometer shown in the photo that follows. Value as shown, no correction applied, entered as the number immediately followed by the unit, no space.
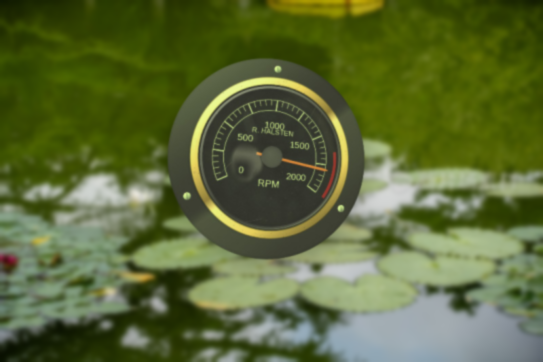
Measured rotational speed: 1800rpm
